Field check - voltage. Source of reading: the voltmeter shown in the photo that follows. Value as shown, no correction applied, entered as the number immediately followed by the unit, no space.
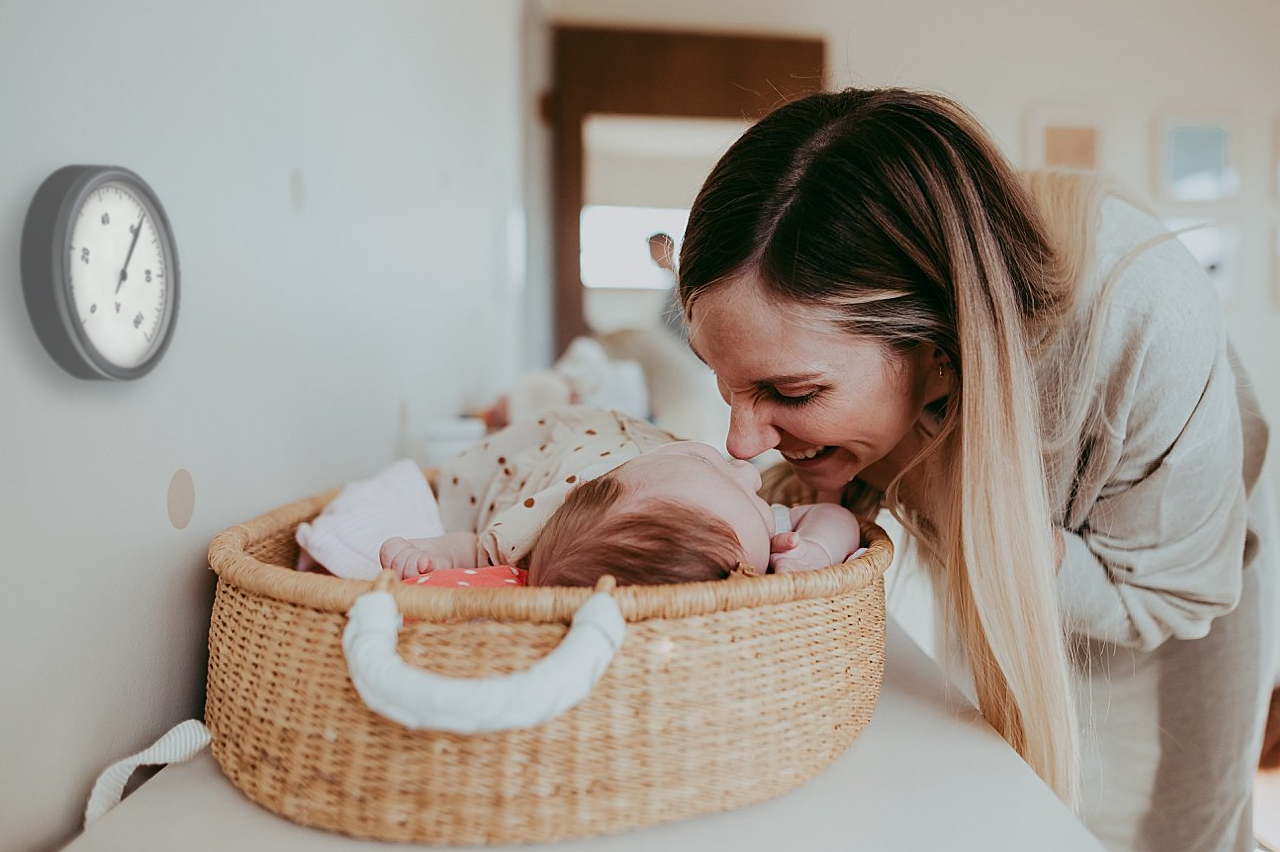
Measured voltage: 60V
